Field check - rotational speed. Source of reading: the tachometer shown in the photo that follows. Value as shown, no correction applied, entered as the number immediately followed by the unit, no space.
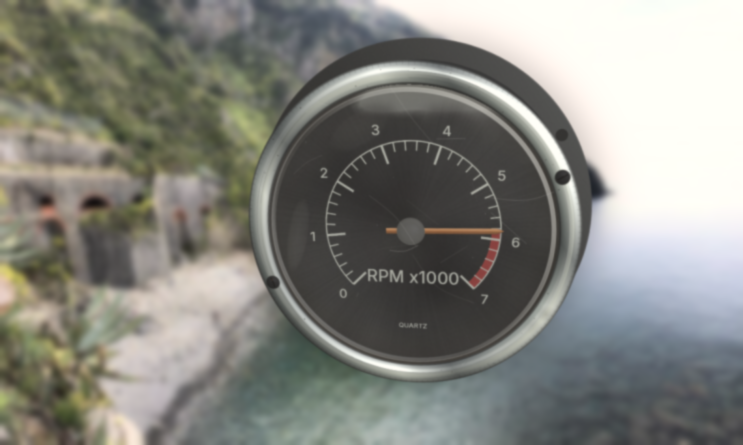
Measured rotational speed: 5800rpm
